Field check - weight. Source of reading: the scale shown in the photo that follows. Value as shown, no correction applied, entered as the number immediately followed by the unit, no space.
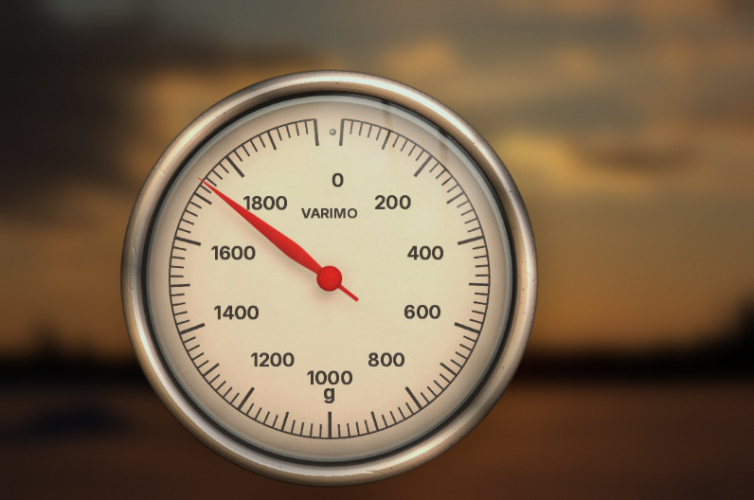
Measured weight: 1730g
